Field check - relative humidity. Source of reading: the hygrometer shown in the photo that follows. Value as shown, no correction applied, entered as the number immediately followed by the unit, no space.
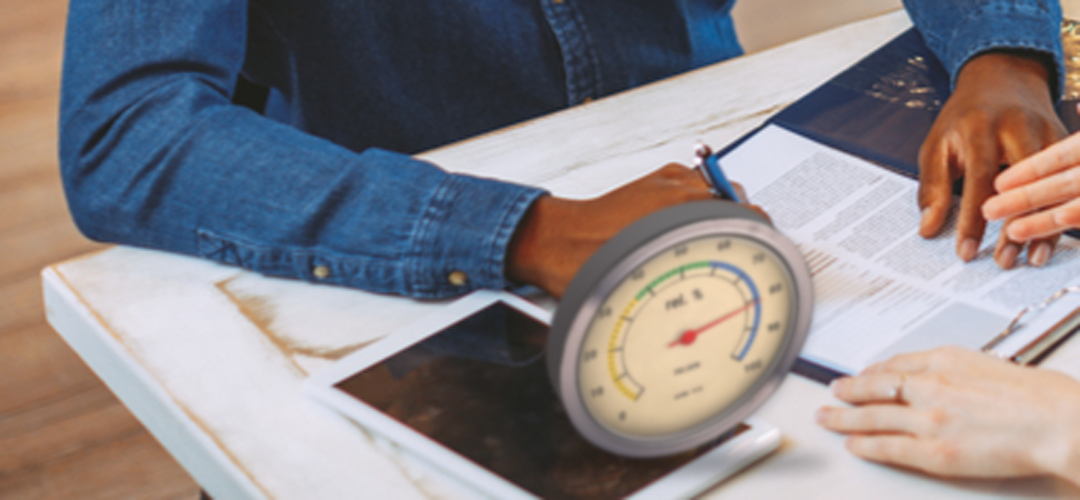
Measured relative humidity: 80%
